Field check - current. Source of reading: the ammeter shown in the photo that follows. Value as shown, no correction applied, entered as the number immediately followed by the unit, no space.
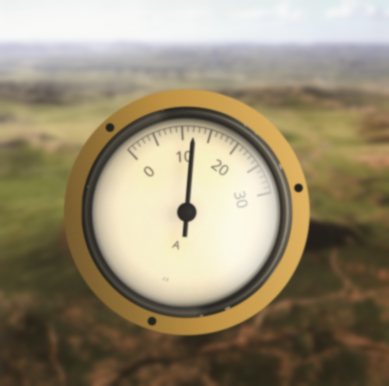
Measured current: 12A
